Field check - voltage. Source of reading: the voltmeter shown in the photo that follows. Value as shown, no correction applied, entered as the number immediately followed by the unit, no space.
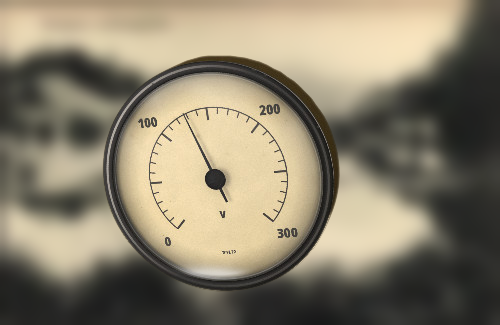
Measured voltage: 130V
